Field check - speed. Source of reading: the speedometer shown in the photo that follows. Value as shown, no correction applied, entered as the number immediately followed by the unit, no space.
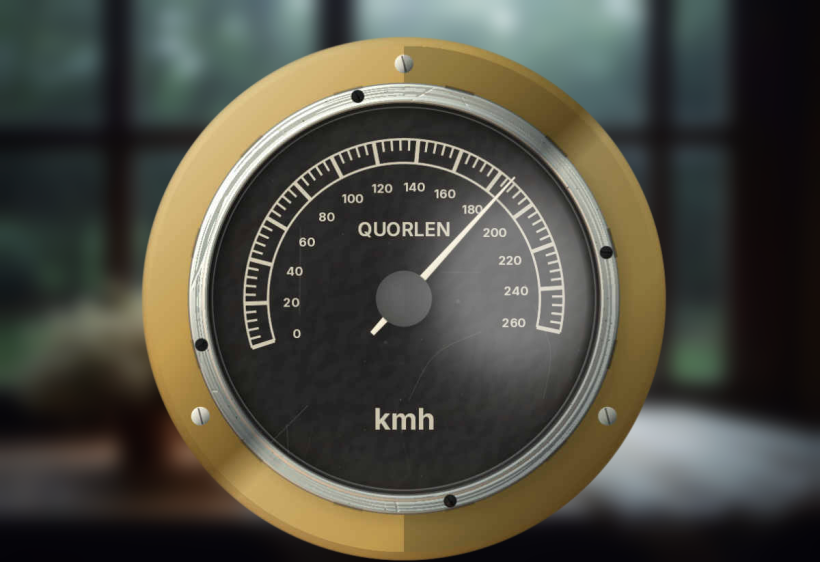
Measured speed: 186km/h
